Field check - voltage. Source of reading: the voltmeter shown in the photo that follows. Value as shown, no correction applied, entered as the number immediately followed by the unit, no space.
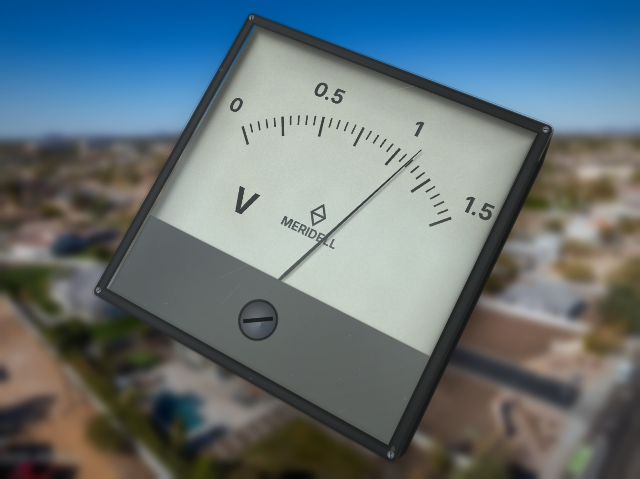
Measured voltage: 1.1V
